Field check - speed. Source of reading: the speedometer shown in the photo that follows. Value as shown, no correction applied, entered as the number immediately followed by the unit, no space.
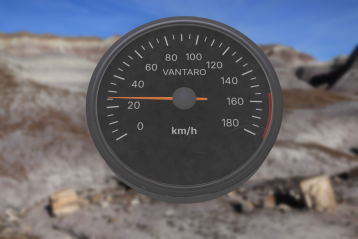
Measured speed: 25km/h
